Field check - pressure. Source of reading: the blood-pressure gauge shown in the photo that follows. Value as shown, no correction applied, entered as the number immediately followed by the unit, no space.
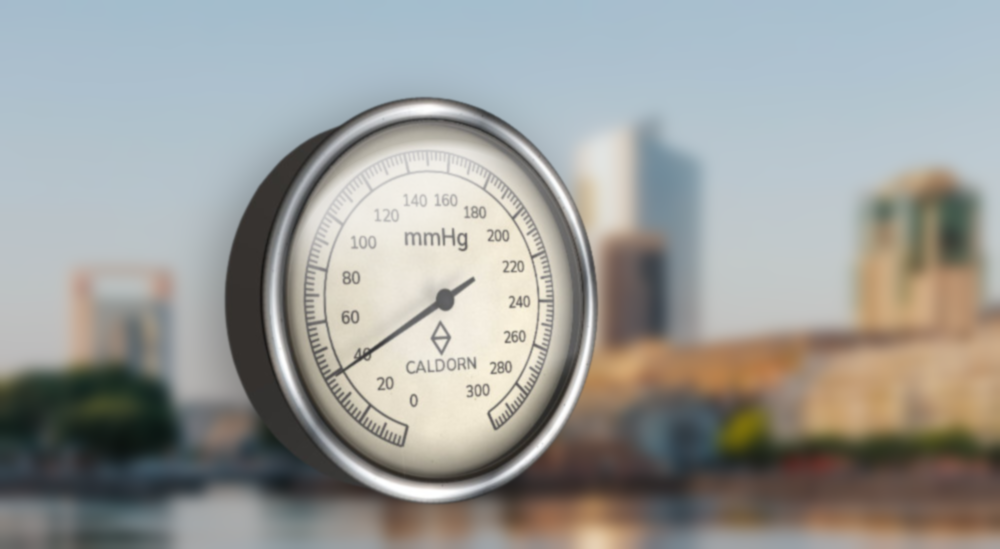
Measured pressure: 40mmHg
